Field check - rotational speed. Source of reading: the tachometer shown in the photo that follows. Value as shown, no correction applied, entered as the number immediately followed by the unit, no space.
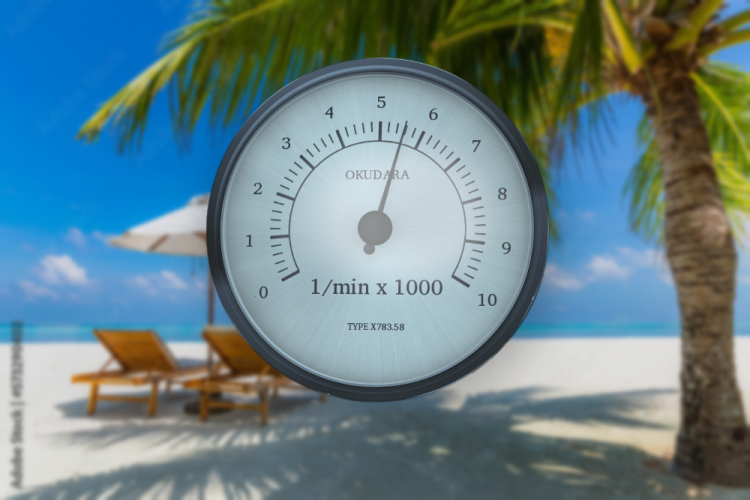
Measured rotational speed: 5600rpm
